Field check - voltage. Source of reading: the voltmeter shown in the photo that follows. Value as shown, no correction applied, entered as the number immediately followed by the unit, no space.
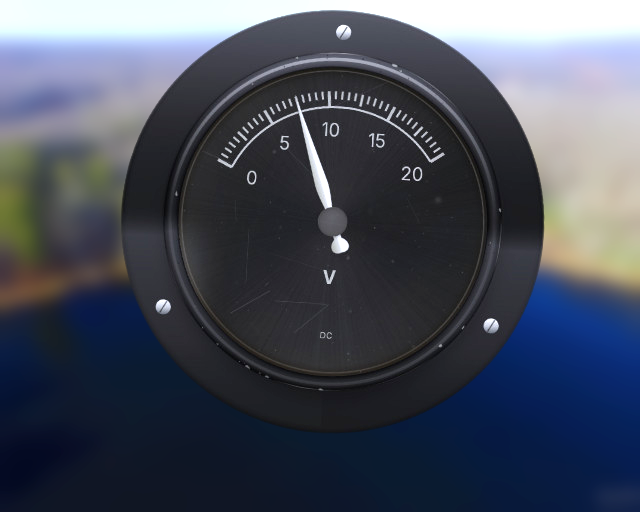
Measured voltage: 7.5V
